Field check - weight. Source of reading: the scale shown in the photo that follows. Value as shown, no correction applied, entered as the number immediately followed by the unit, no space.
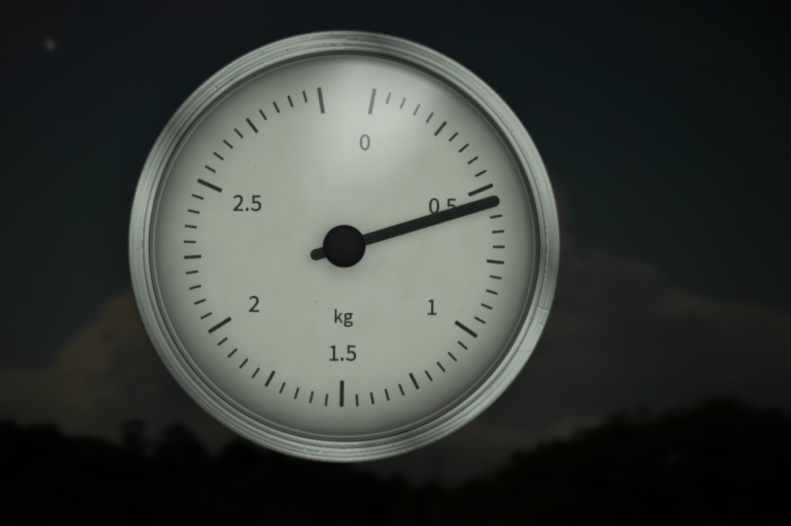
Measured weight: 0.55kg
